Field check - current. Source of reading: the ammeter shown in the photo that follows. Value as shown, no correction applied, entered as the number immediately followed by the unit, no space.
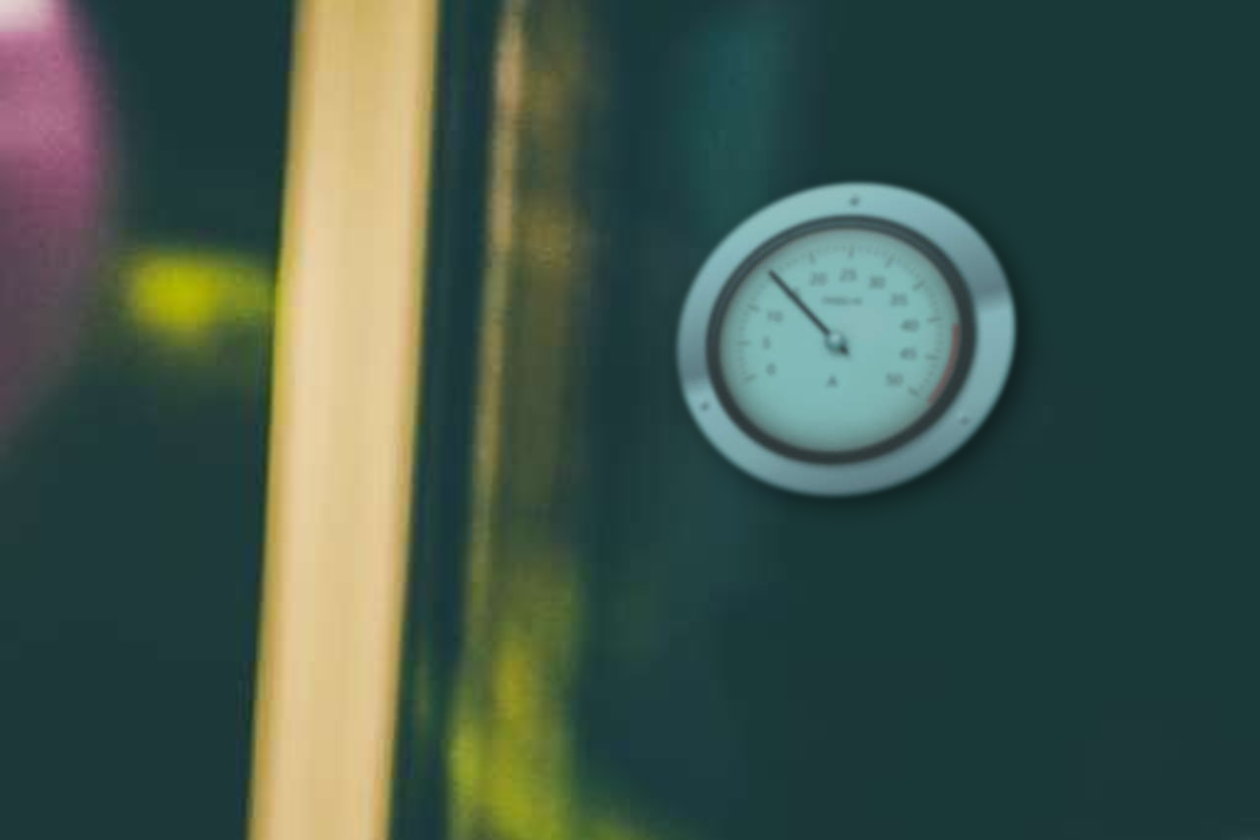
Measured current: 15A
